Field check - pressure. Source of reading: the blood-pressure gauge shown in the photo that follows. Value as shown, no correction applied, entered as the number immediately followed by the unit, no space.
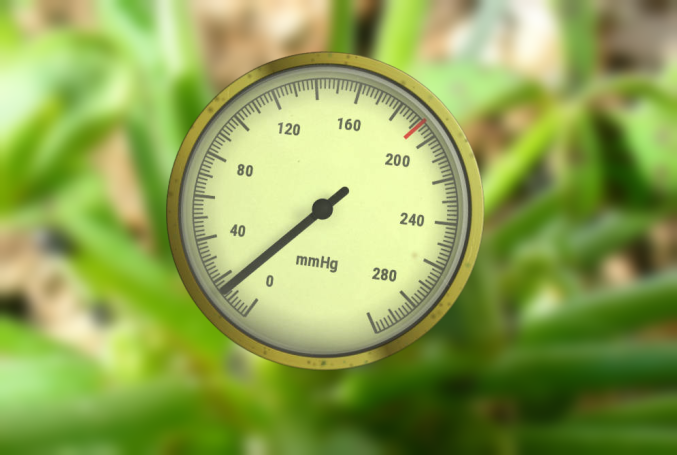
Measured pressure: 14mmHg
